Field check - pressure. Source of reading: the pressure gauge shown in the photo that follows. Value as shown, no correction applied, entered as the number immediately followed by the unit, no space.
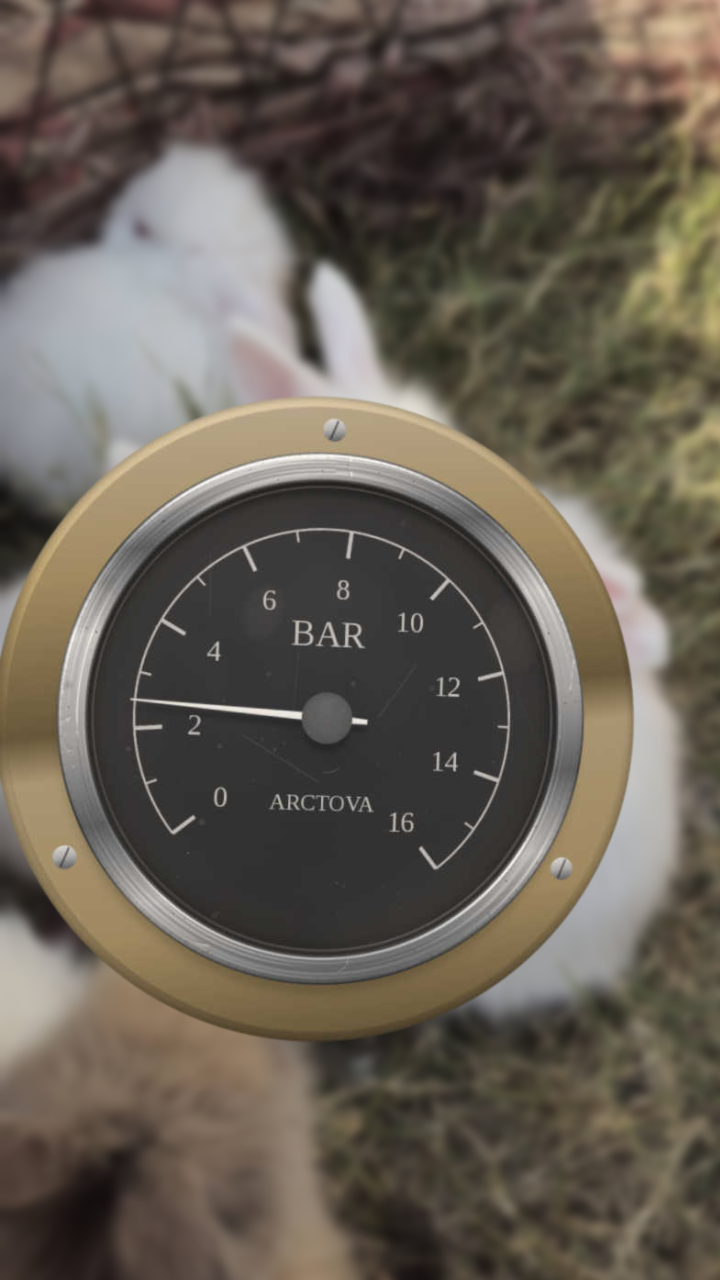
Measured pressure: 2.5bar
